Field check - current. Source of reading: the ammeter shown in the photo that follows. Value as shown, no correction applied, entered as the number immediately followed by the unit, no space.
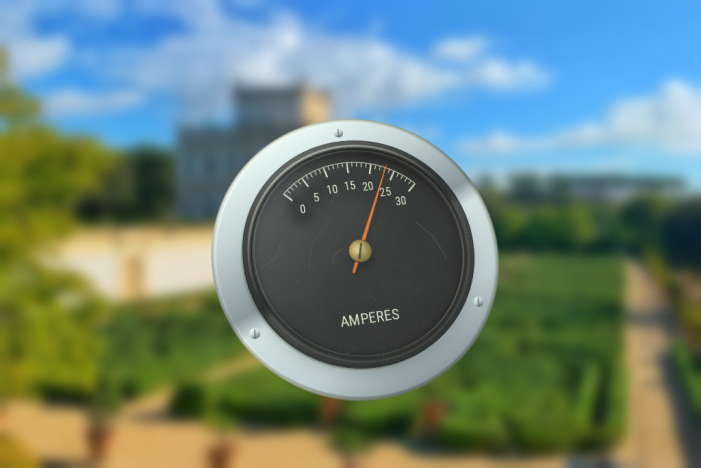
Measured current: 23A
